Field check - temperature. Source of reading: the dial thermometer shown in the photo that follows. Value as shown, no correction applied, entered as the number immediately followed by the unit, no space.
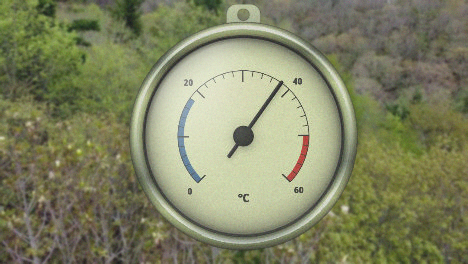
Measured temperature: 38°C
